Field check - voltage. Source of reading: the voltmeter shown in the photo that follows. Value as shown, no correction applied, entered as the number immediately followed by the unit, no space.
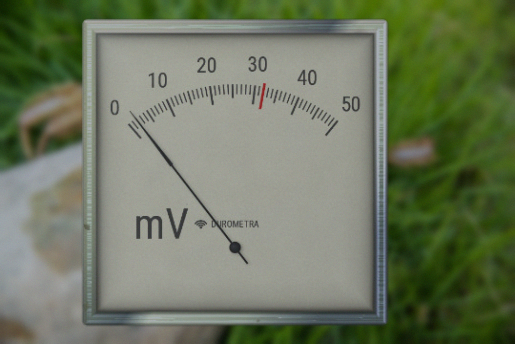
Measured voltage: 2mV
